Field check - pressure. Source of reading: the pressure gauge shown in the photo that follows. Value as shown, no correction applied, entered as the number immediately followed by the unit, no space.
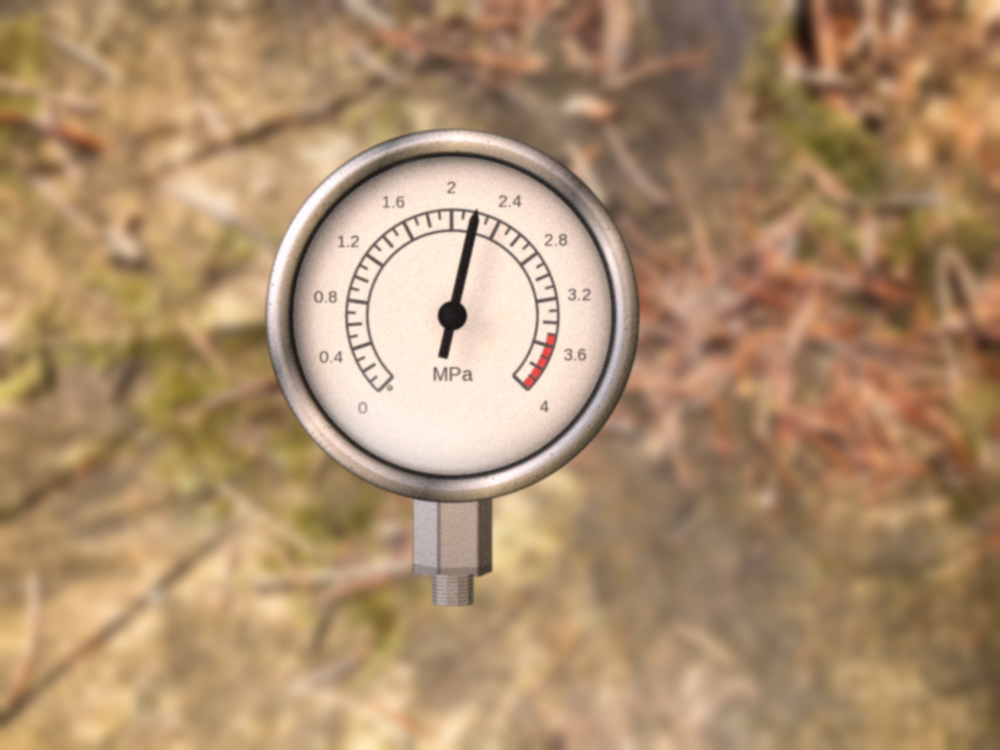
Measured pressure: 2.2MPa
